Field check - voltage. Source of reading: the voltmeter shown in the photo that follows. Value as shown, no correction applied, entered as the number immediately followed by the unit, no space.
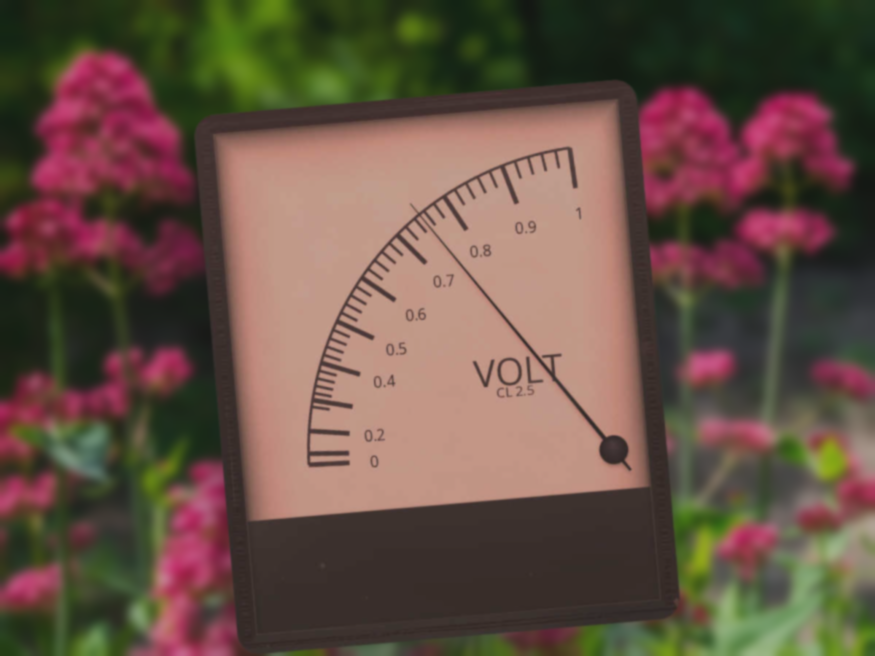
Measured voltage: 0.75V
